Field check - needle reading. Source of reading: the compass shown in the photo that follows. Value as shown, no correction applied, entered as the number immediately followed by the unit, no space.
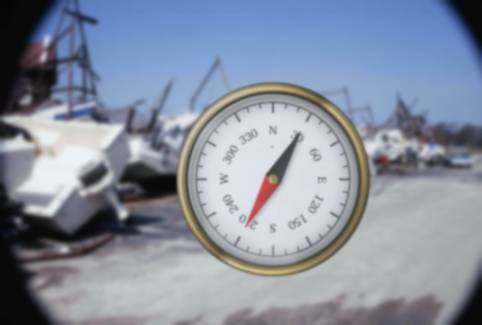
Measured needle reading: 210°
